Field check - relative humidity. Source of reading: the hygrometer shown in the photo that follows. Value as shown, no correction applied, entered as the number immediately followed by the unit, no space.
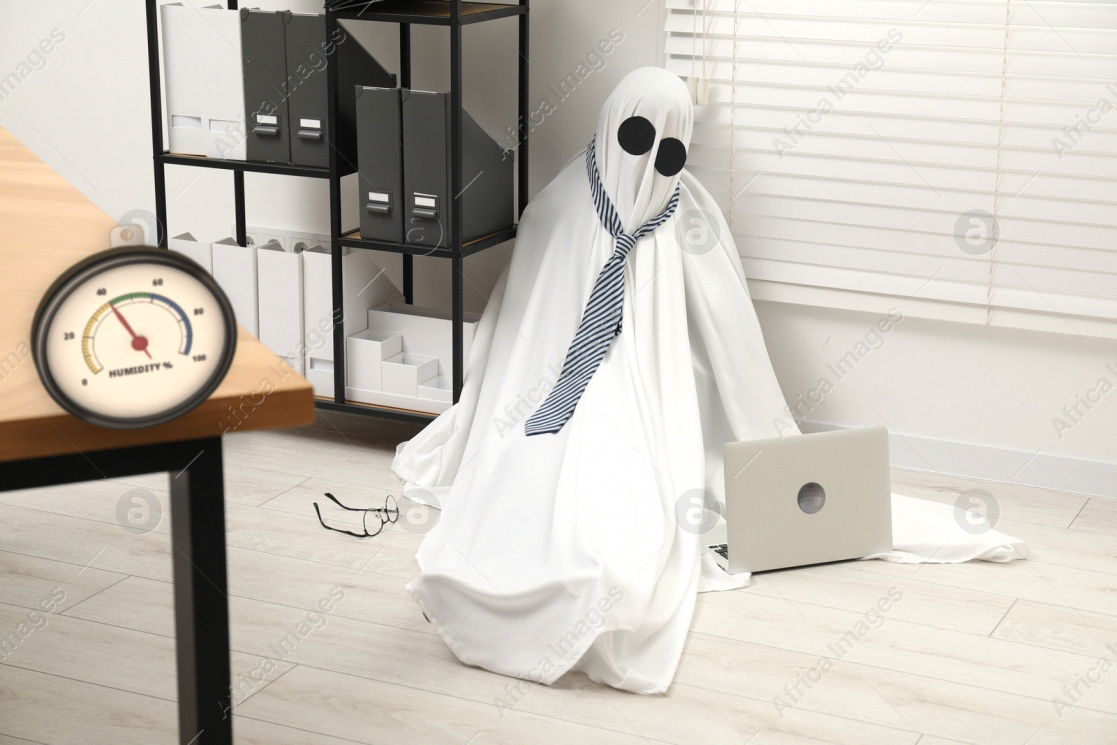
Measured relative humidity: 40%
